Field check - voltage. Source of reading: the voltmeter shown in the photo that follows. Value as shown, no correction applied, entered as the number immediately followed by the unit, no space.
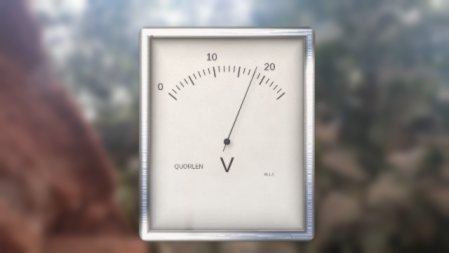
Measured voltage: 18V
